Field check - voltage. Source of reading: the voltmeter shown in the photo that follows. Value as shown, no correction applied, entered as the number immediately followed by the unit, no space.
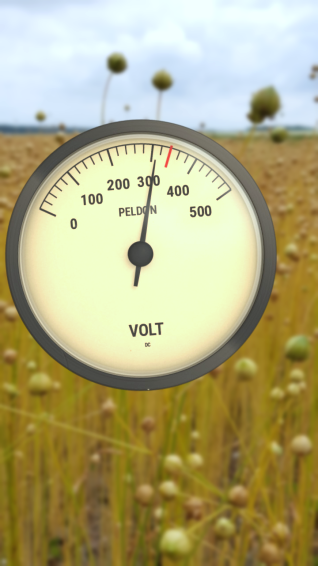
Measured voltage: 310V
